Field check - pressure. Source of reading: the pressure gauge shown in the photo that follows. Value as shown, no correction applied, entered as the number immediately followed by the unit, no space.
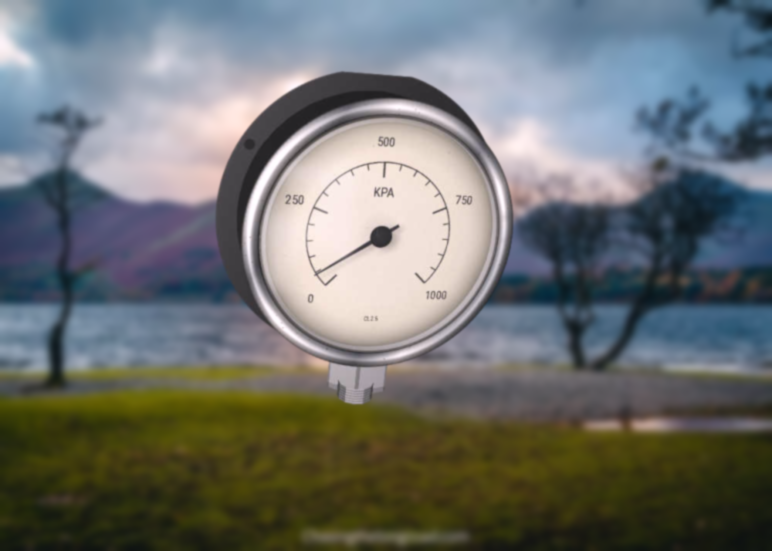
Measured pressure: 50kPa
